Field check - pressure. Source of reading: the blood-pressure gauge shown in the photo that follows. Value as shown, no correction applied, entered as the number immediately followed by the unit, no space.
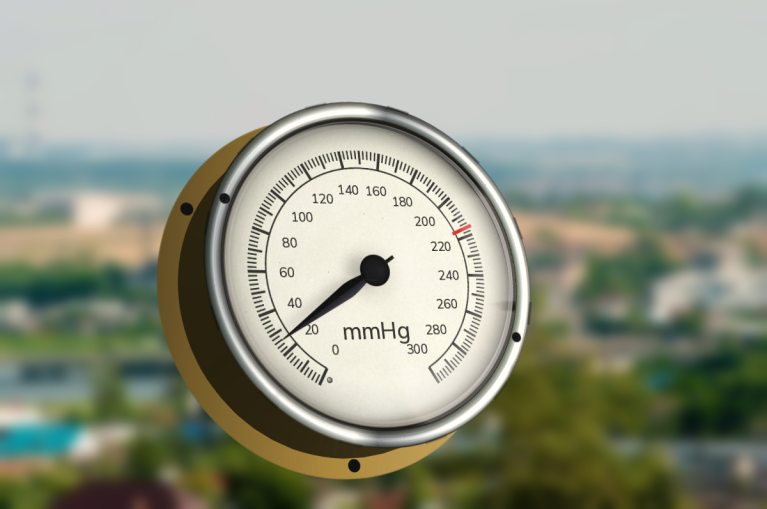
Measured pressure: 26mmHg
